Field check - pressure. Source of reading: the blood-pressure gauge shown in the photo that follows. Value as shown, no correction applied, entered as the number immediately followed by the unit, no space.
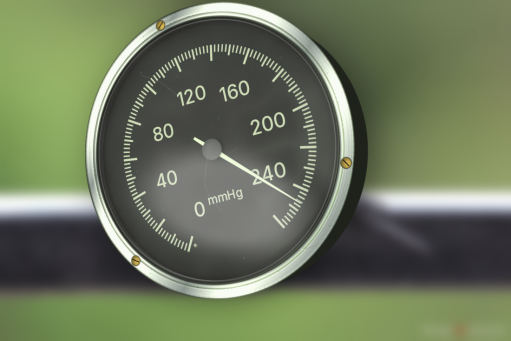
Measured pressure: 246mmHg
